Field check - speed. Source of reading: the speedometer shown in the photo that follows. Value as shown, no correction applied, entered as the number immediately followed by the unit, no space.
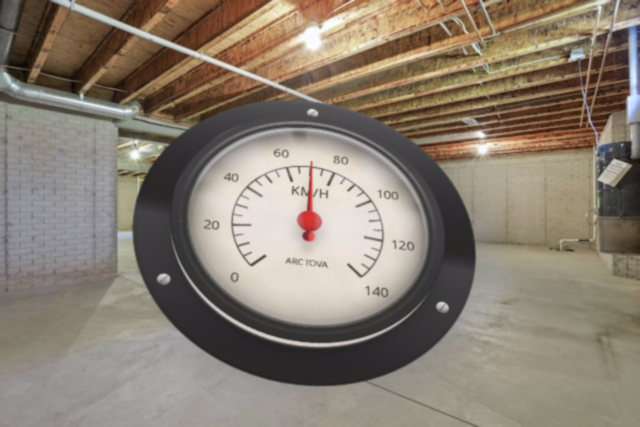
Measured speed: 70km/h
